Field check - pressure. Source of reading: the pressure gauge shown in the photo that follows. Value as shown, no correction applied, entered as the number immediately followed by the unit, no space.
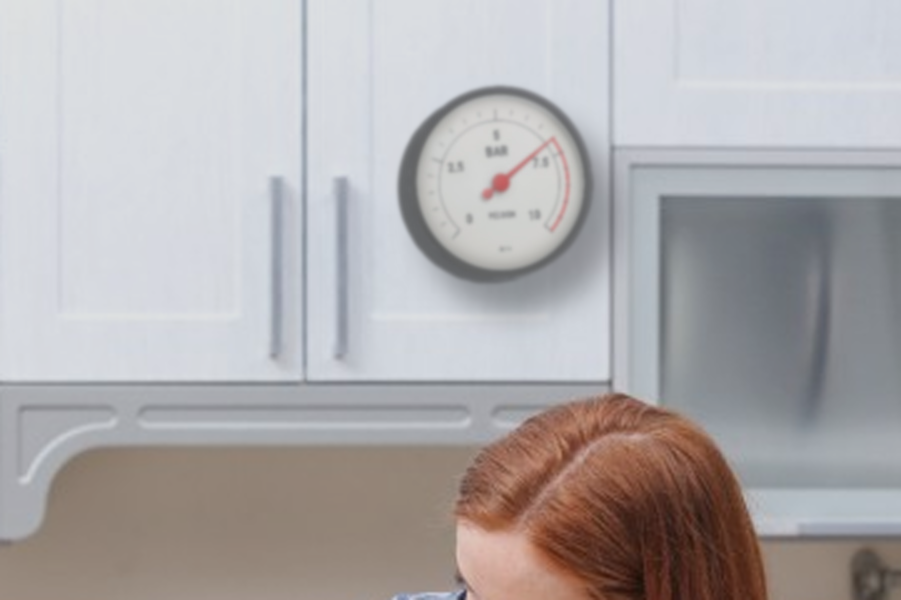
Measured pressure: 7bar
